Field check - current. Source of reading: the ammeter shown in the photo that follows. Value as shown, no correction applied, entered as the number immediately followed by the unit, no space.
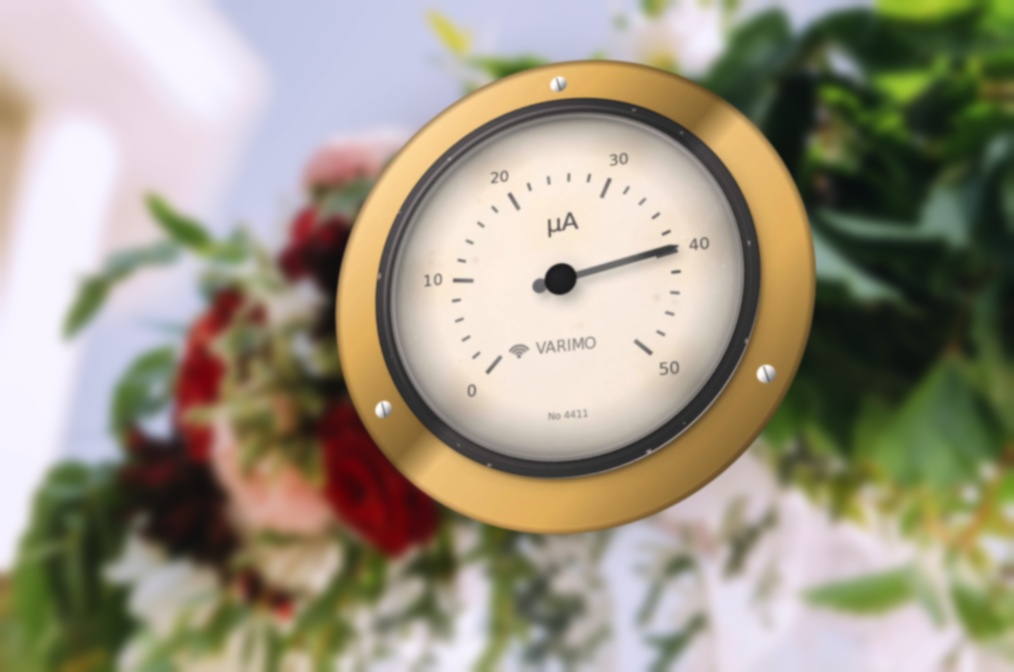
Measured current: 40µA
